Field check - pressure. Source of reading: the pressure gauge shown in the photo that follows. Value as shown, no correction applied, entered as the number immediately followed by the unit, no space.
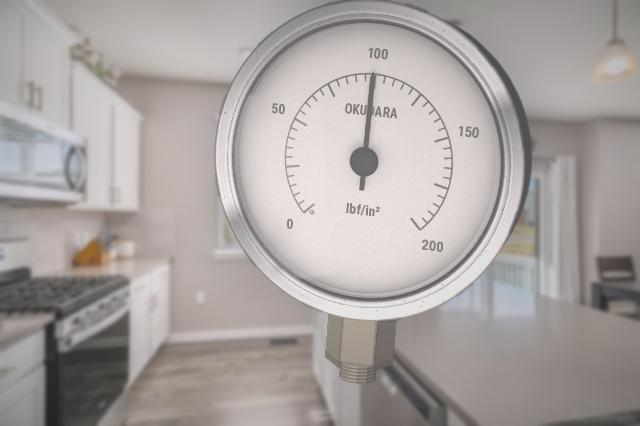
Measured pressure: 100psi
